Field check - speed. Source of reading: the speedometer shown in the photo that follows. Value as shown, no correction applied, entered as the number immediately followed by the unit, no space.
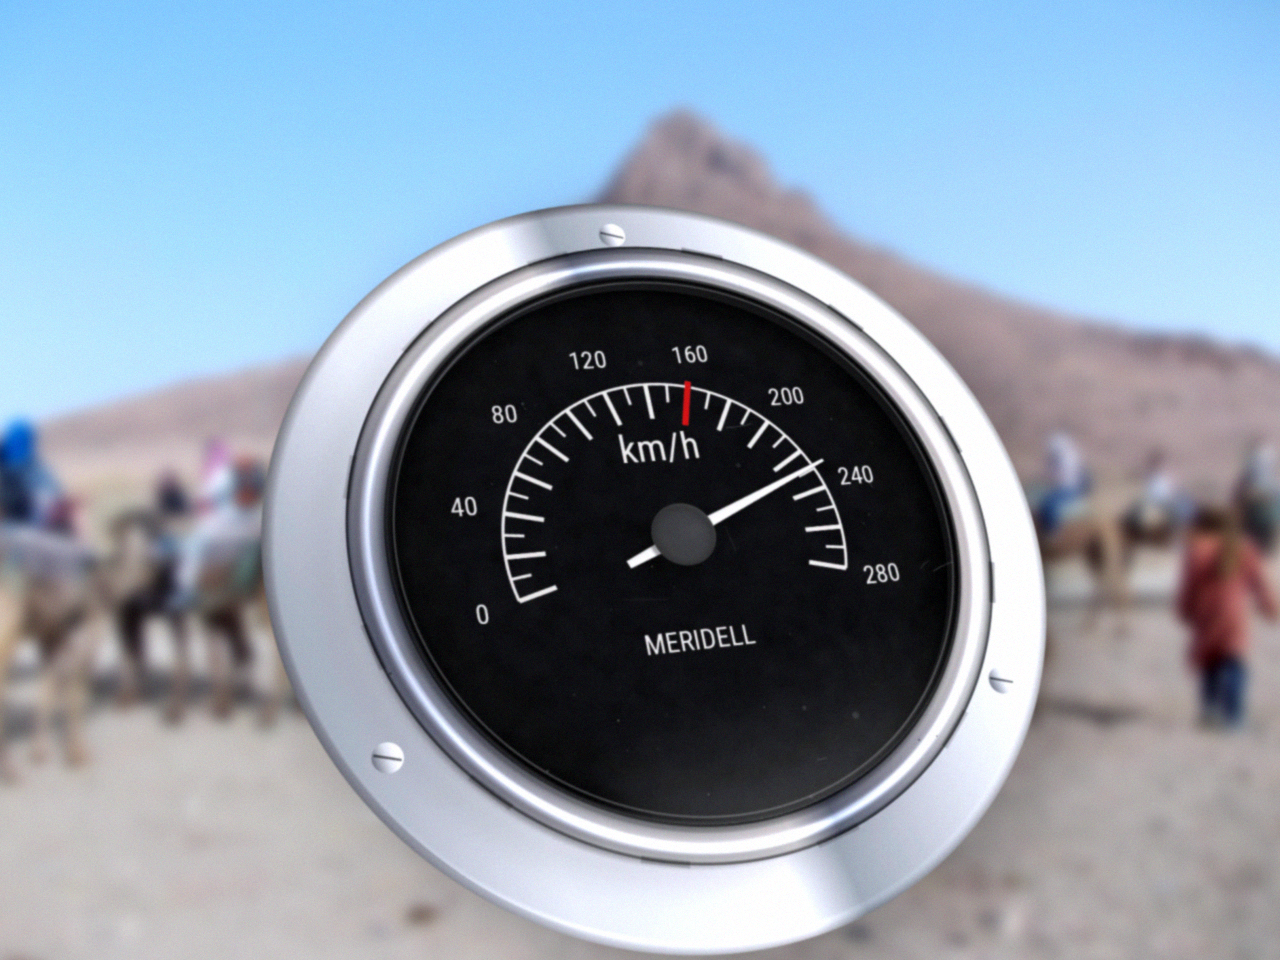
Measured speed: 230km/h
